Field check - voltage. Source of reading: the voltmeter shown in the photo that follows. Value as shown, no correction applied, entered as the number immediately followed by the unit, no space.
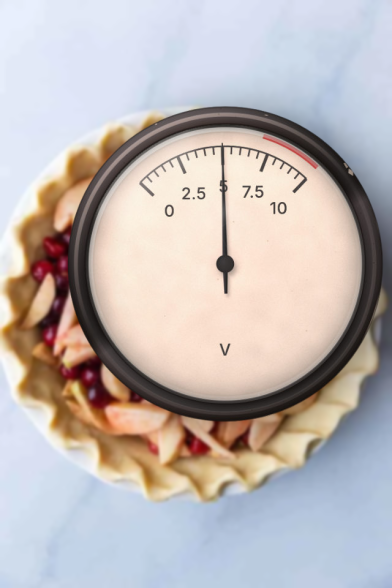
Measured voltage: 5V
